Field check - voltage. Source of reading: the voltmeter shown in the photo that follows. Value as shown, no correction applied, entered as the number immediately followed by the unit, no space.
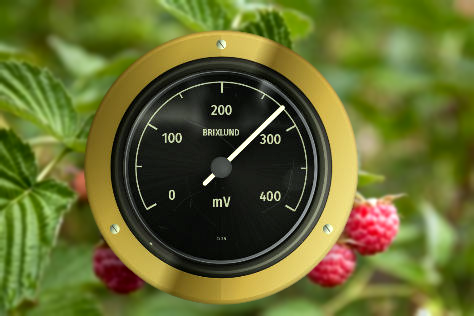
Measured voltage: 275mV
